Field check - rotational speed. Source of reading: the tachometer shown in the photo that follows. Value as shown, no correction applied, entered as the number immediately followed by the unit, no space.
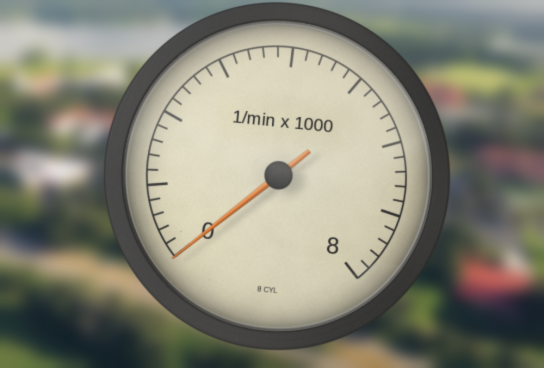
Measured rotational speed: 0rpm
